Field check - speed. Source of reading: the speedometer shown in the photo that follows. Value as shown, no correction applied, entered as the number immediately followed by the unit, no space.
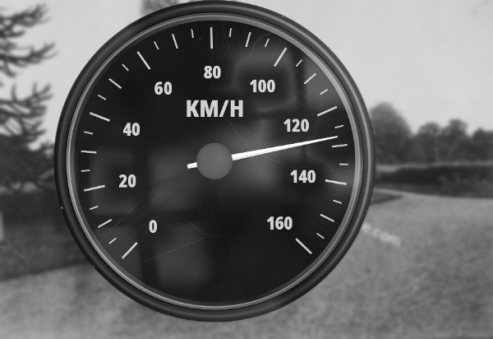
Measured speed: 127.5km/h
